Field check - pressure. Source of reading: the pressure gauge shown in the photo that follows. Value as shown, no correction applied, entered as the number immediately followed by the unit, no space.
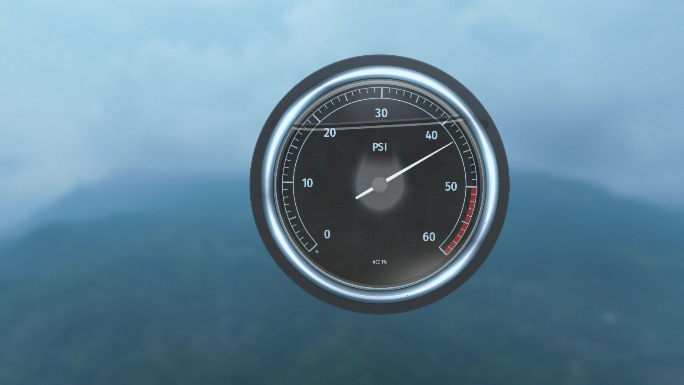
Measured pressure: 43psi
